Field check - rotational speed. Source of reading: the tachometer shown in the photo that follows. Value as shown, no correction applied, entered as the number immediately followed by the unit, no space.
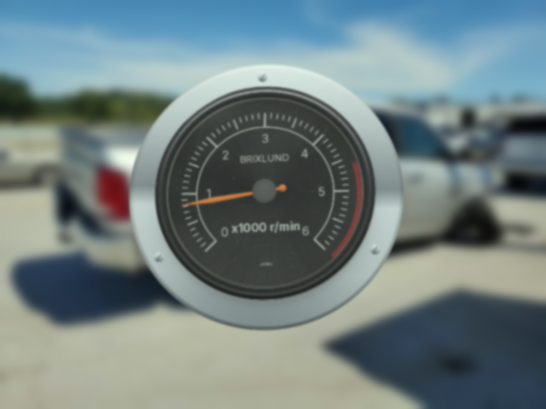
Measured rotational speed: 800rpm
